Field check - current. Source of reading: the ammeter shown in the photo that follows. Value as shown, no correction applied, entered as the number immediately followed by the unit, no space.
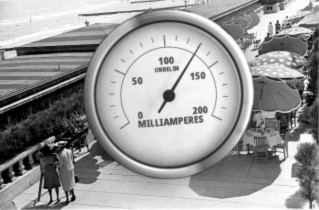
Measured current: 130mA
